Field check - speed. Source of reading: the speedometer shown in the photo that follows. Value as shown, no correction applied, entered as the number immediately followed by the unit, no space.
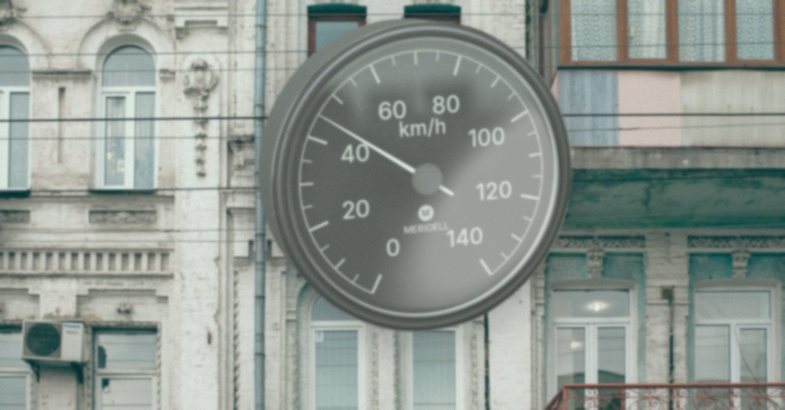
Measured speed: 45km/h
